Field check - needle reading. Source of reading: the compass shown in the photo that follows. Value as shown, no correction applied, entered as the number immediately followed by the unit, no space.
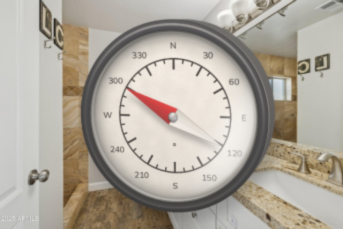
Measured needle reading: 300°
